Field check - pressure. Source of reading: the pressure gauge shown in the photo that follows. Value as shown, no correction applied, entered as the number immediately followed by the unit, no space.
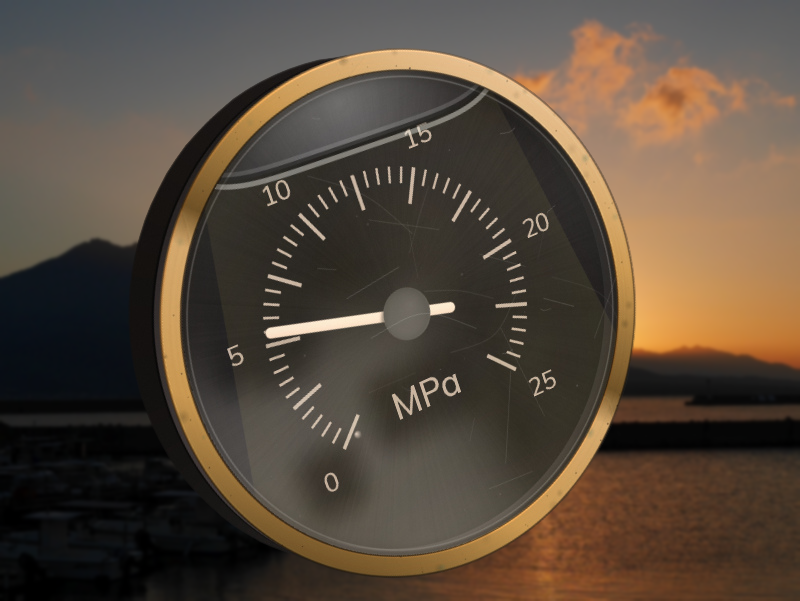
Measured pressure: 5.5MPa
